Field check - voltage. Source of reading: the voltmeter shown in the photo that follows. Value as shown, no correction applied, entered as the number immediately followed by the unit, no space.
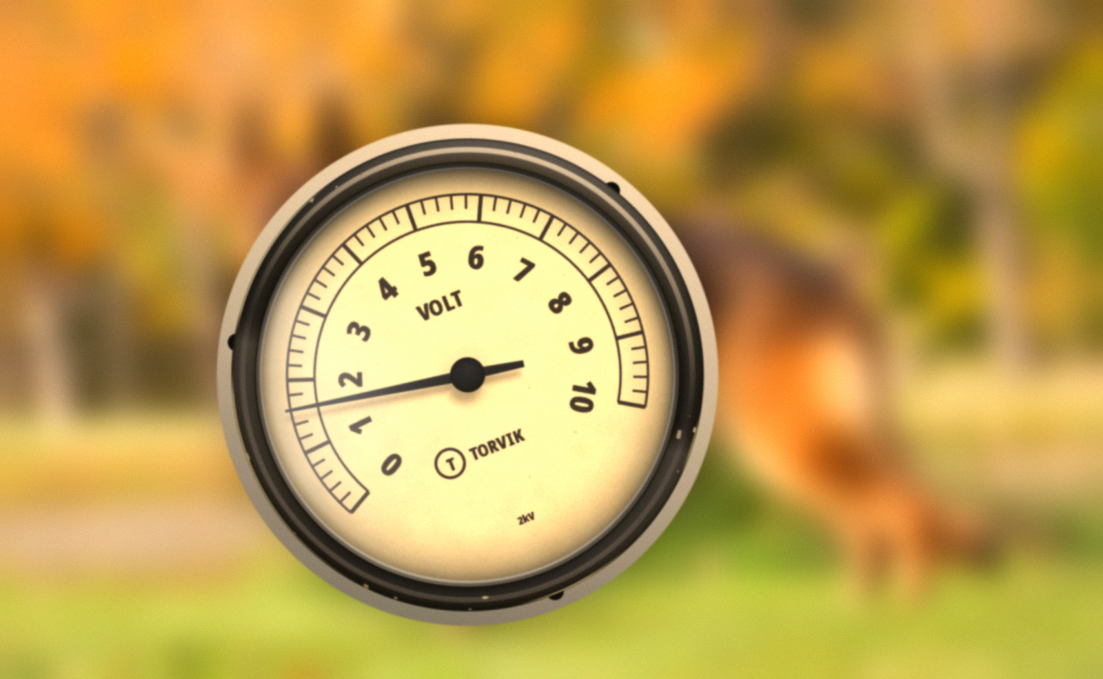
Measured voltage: 1.6V
